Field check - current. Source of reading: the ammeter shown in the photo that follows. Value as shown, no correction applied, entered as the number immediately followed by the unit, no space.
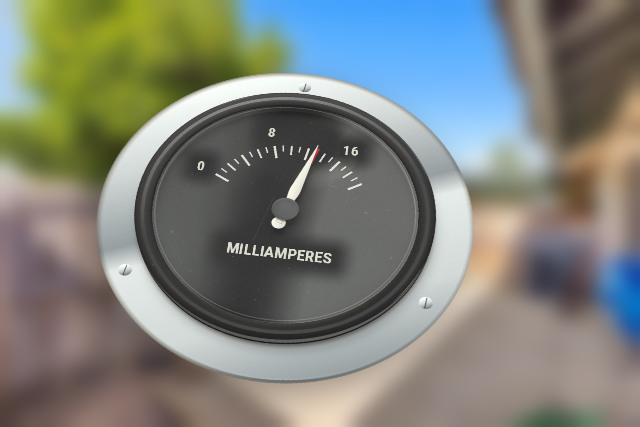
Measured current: 13mA
